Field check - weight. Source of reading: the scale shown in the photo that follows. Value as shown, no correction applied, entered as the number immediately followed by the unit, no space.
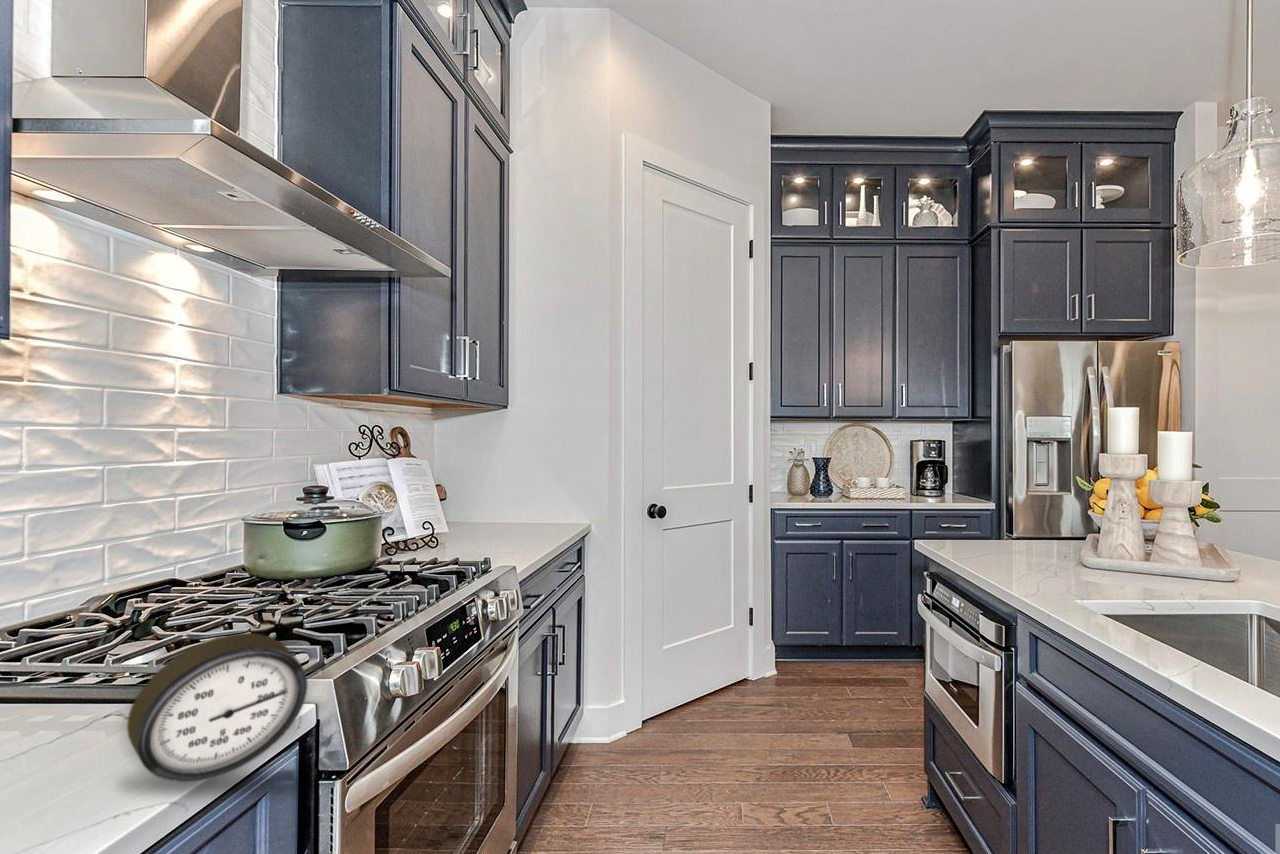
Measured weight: 200g
